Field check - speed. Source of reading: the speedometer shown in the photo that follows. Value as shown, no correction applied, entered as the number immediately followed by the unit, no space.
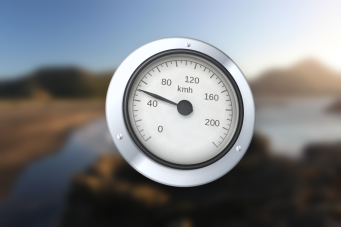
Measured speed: 50km/h
